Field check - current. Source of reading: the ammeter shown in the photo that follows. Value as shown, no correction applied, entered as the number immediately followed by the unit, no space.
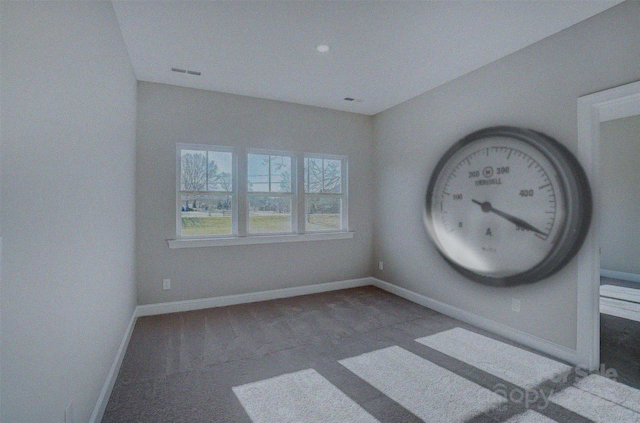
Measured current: 490A
